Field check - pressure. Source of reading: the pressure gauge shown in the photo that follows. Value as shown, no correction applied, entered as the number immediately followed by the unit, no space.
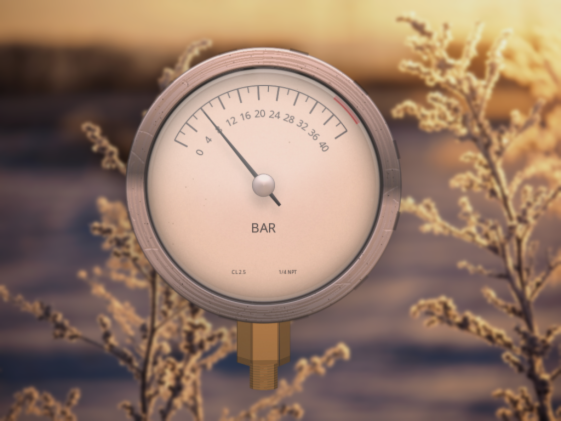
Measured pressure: 8bar
